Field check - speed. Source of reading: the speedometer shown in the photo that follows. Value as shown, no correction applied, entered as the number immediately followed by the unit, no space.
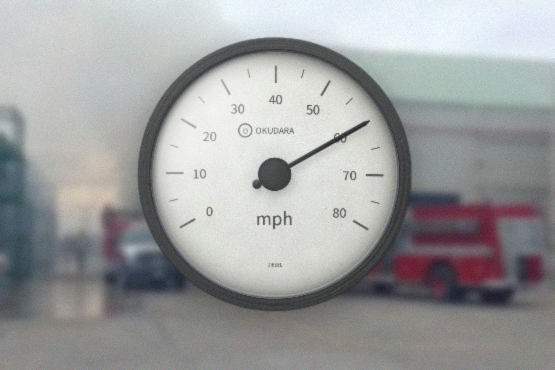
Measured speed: 60mph
